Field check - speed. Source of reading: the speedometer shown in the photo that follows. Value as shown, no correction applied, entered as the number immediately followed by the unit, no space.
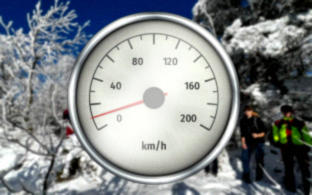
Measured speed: 10km/h
